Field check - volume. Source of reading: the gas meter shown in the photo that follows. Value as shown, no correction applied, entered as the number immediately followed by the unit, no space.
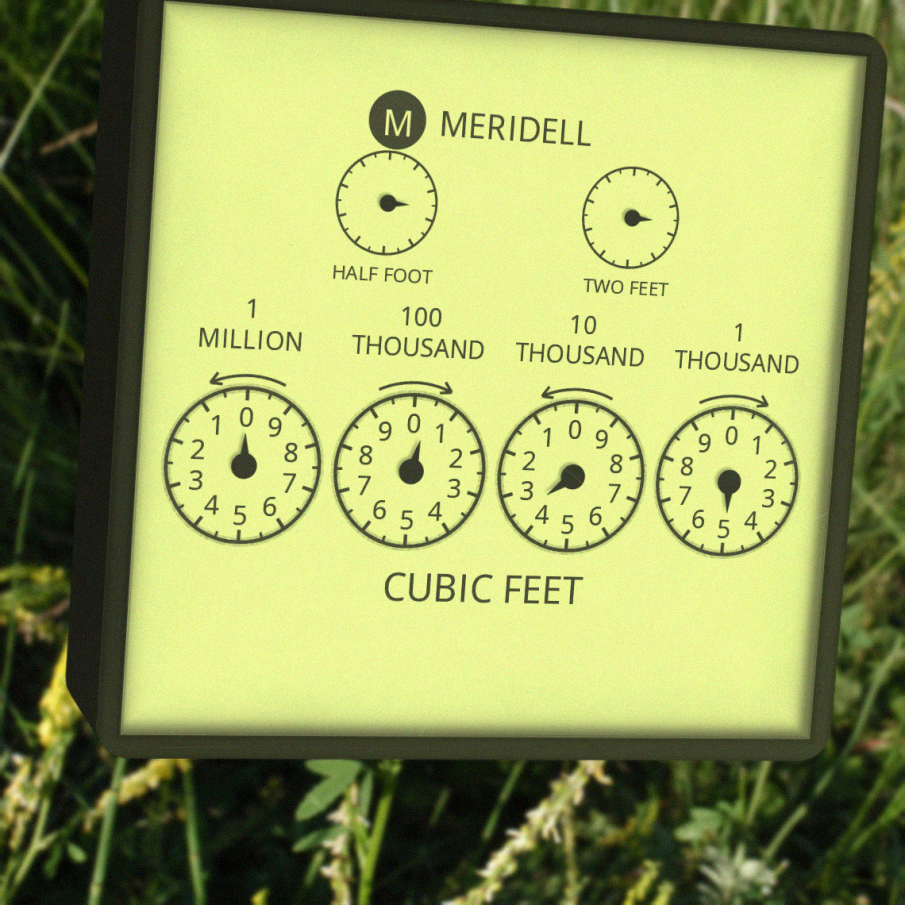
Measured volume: 3500ft³
